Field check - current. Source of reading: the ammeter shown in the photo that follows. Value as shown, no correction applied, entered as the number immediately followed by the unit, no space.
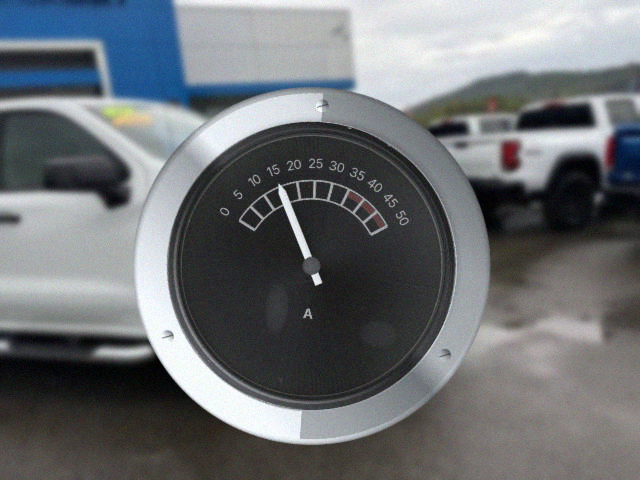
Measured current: 15A
